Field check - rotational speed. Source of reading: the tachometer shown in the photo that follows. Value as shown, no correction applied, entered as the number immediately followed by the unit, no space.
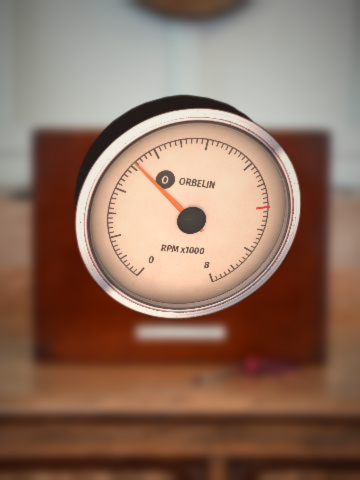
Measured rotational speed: 2600rpm
